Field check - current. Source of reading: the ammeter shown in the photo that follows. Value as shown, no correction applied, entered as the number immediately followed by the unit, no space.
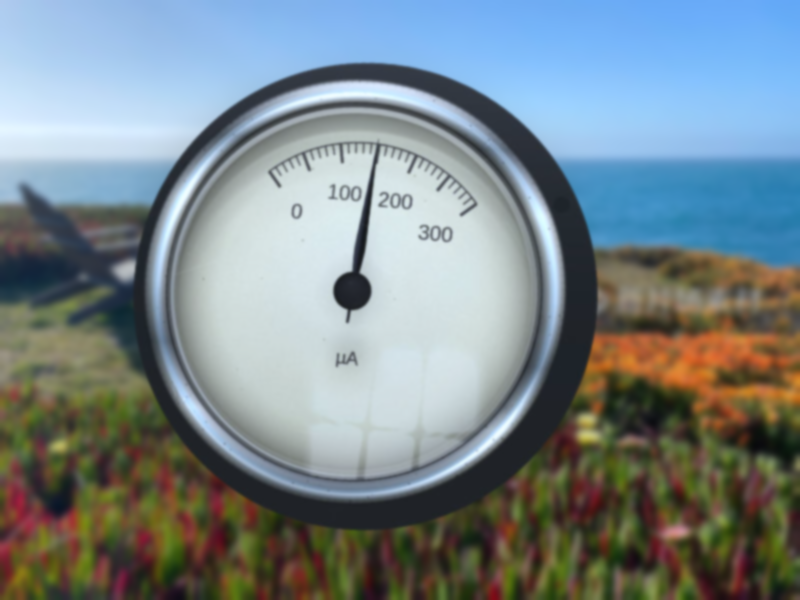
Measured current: 150µA
